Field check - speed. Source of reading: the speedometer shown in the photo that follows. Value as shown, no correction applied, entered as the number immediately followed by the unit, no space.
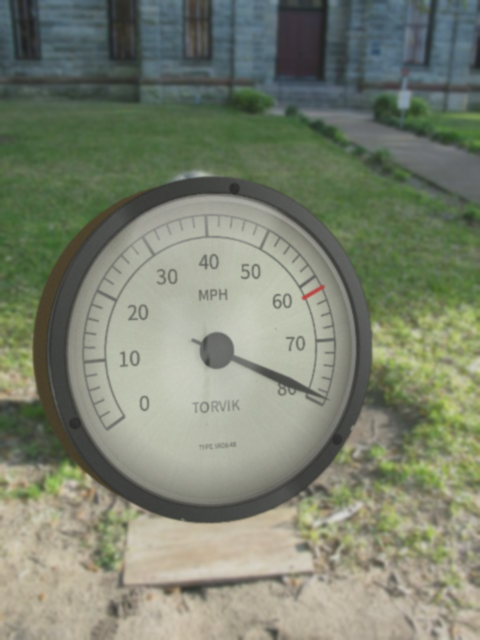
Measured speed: 79mph
